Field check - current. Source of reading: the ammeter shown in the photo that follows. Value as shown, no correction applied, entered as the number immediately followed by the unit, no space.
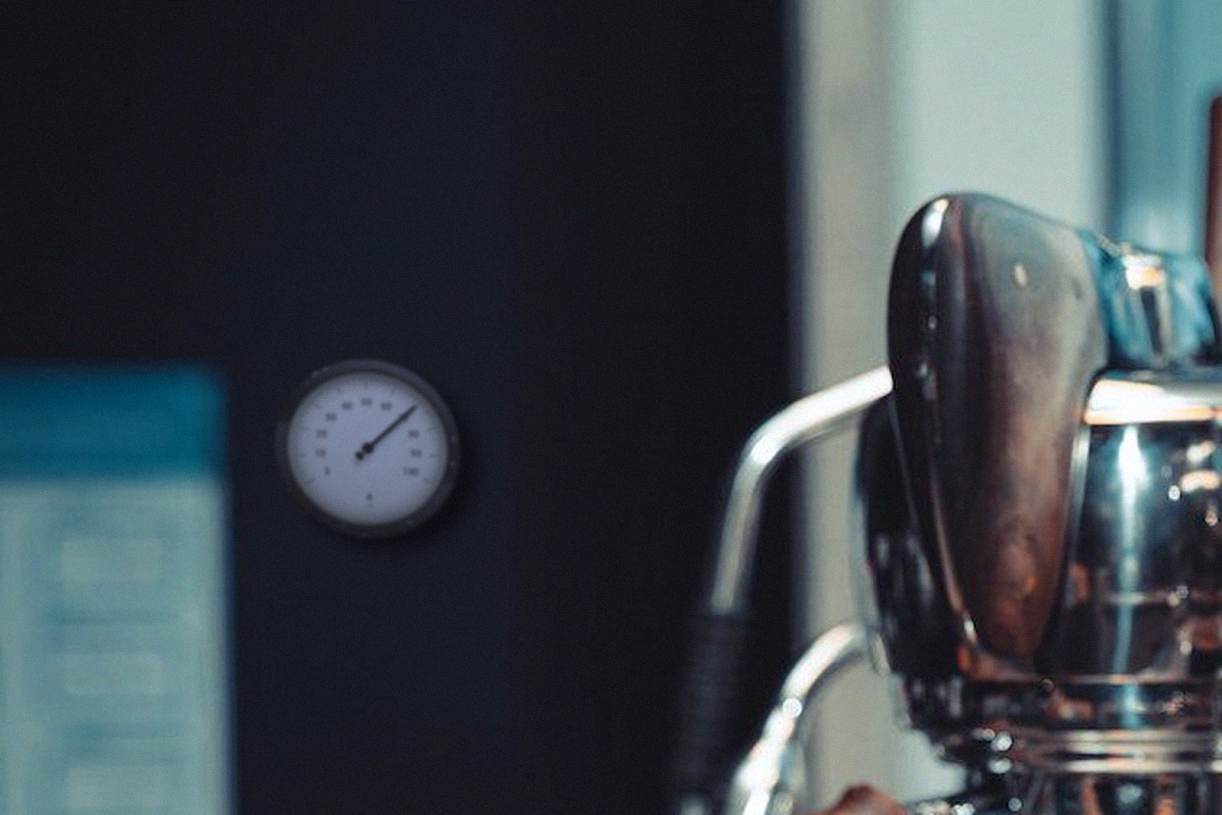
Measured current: 70A
